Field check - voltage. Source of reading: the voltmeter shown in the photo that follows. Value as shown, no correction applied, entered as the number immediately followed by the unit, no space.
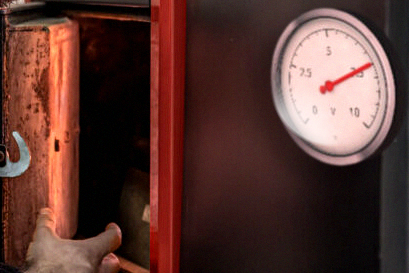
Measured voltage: 7.5V
